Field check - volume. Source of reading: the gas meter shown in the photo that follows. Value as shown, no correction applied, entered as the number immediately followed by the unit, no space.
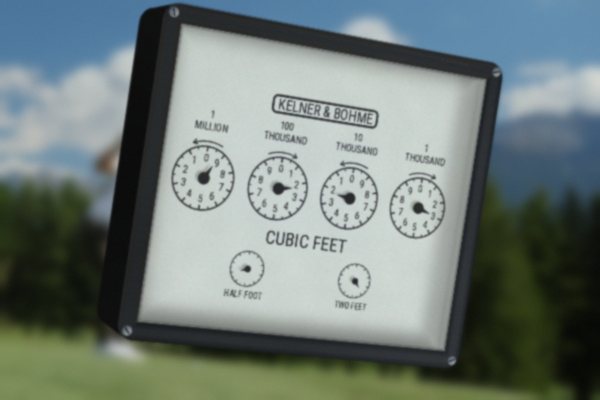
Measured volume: 922300ft³
